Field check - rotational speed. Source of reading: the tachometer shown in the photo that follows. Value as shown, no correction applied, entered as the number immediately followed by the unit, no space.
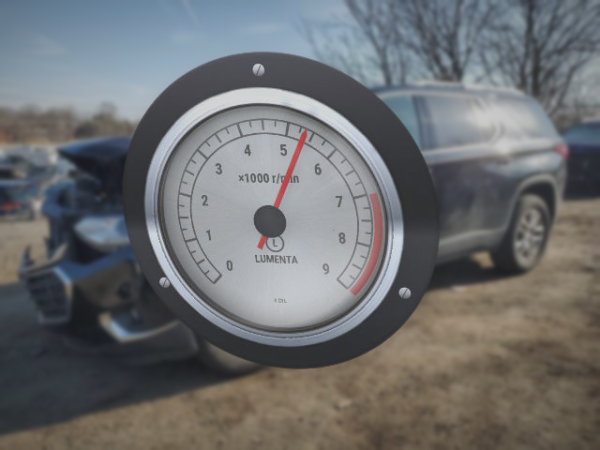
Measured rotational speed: 5375rpm
